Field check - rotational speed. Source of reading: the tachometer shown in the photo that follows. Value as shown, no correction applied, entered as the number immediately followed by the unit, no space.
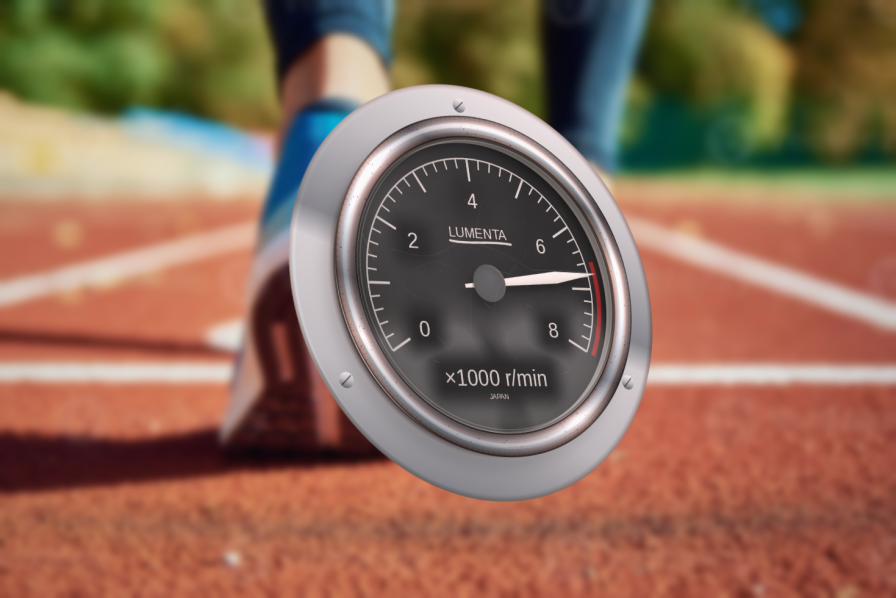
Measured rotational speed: 6800rpm
